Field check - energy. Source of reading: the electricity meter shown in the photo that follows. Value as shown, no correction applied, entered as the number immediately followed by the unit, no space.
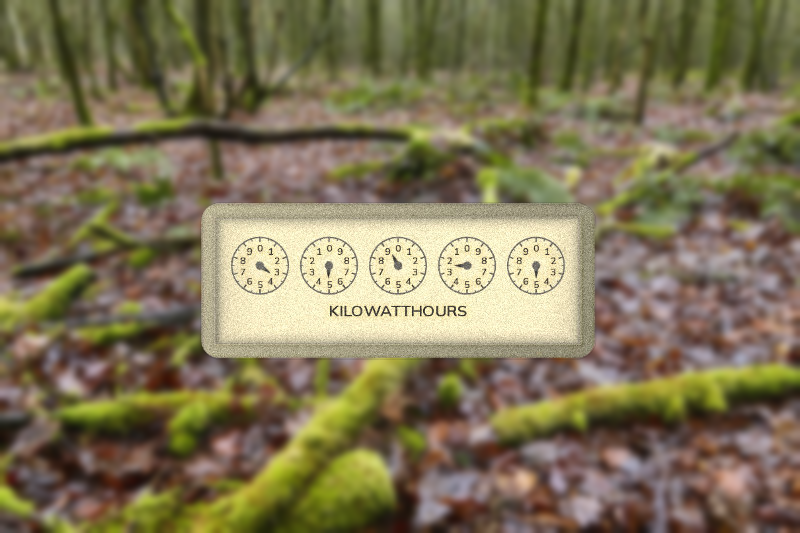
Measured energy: 34925kWh
